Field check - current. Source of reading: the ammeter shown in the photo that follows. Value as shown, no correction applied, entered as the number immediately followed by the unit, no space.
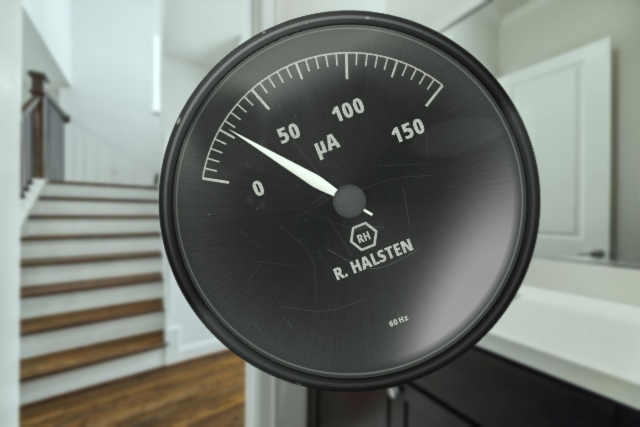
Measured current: 27.5µA
